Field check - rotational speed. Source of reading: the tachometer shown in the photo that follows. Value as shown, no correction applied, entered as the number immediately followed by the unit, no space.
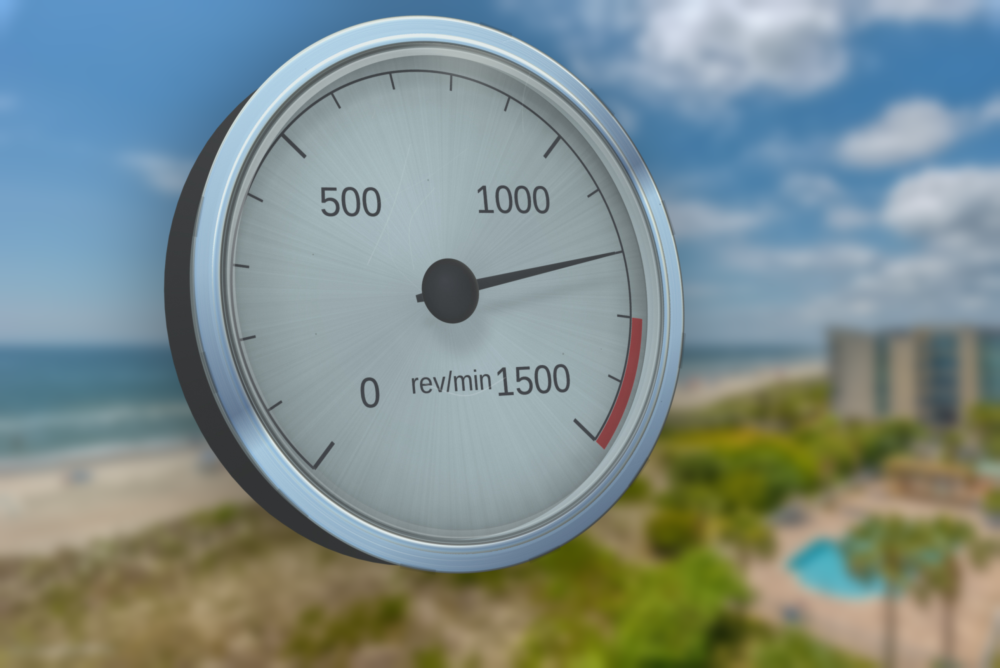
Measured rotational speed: 1200rpm
